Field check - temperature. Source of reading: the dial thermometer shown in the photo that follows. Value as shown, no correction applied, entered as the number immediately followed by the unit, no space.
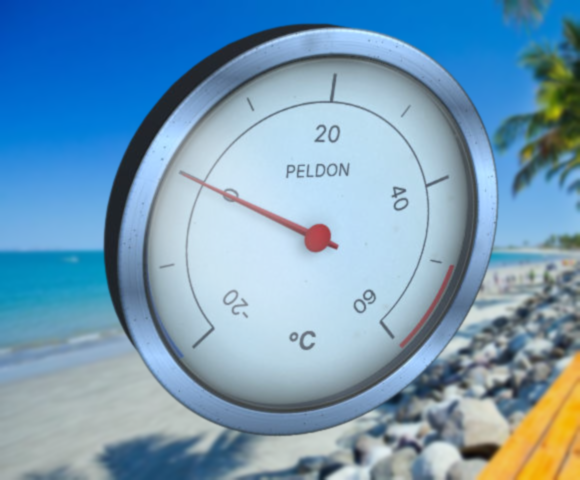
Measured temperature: 0°C
